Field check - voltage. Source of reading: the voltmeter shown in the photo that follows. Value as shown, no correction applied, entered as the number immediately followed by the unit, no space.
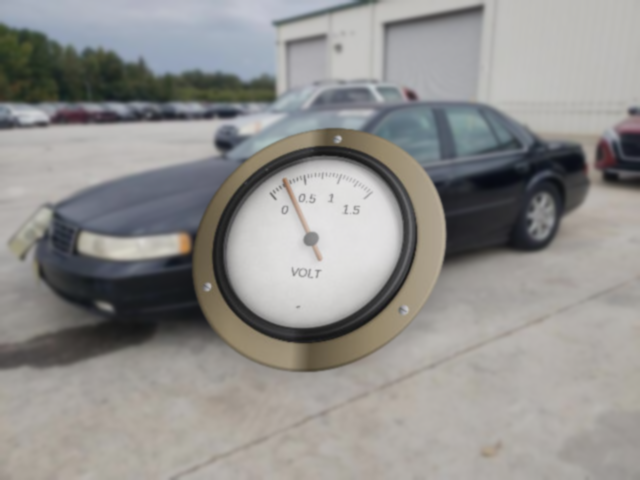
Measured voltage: 0.25V
